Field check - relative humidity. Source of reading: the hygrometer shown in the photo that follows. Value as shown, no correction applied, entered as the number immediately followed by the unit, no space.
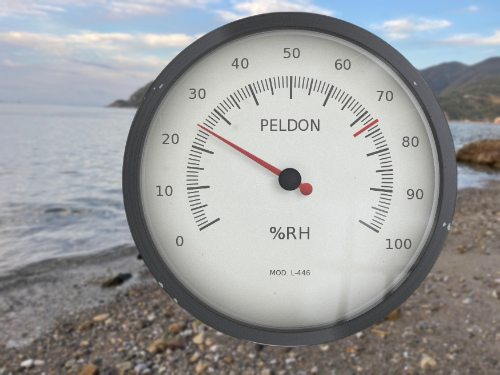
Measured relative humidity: 25%
